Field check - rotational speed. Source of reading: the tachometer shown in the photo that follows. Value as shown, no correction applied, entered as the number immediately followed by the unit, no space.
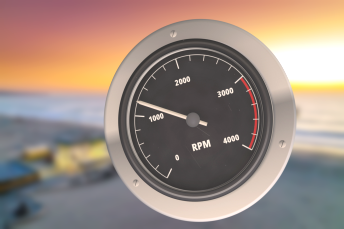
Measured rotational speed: 1200rpm
